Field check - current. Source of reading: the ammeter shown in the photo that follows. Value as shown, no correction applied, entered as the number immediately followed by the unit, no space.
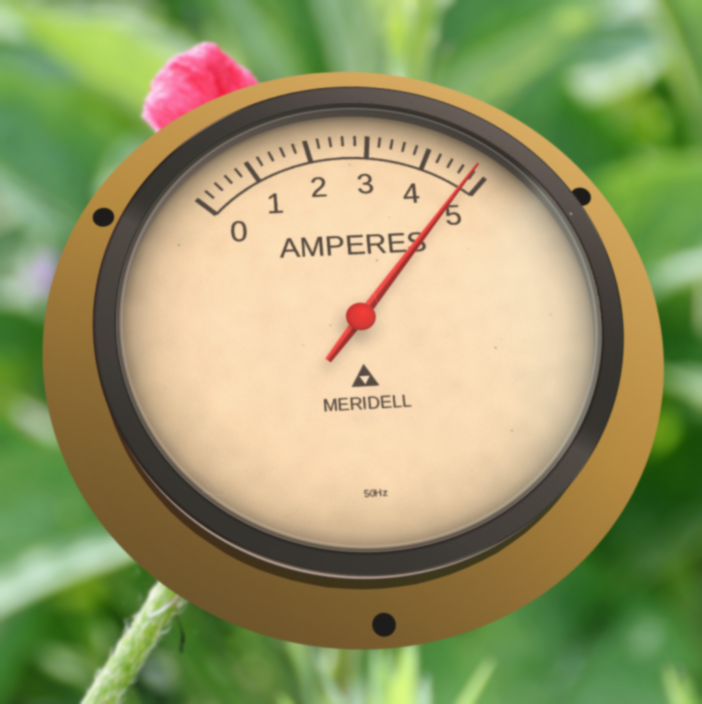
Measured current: 4.8A
